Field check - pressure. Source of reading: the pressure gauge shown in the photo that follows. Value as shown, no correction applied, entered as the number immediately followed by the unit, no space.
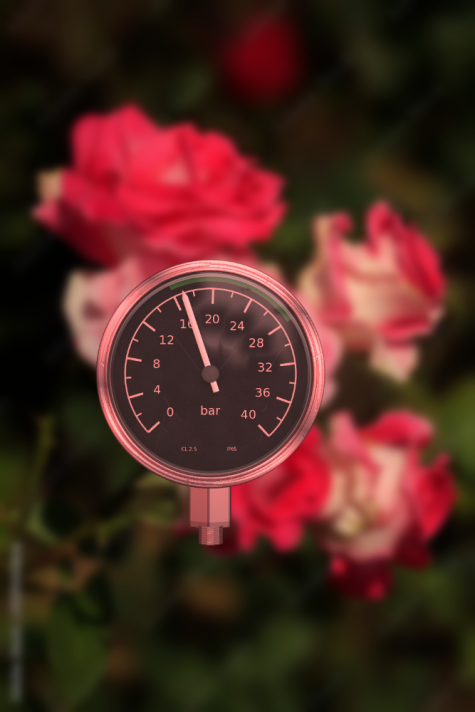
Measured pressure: 17bar
